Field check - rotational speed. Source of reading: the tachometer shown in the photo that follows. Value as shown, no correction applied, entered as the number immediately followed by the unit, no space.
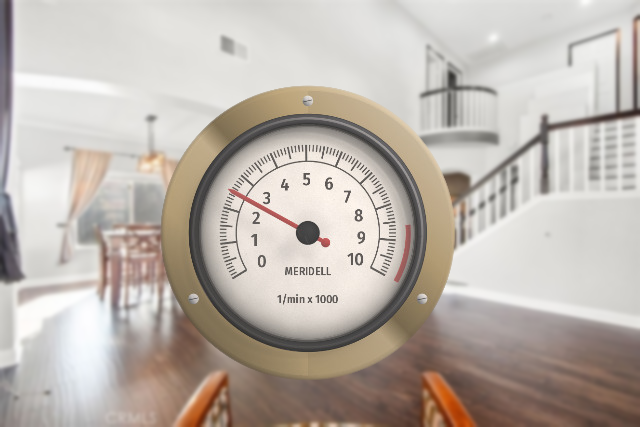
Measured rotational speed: 2500rpm
